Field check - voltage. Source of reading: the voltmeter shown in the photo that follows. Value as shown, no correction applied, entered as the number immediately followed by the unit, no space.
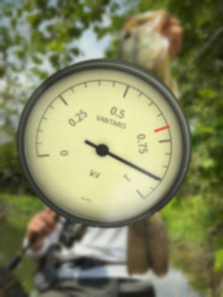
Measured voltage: 0.9kV
